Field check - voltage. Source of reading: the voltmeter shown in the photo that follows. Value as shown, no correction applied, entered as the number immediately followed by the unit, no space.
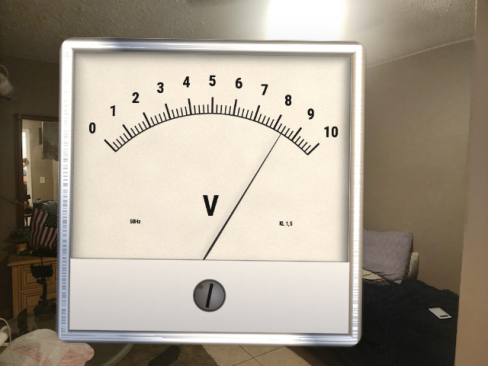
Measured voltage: 8.4V
